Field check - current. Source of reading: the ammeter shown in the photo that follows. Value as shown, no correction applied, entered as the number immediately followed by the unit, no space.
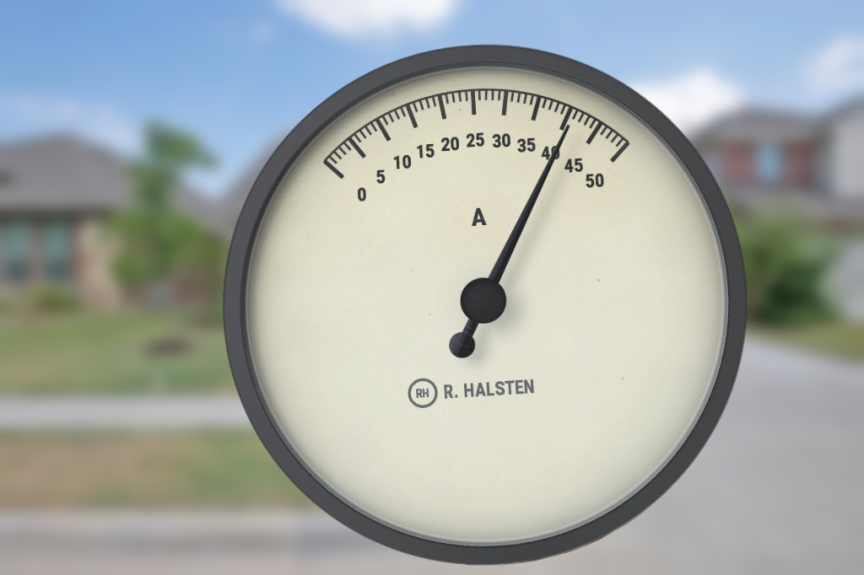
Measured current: 41A
